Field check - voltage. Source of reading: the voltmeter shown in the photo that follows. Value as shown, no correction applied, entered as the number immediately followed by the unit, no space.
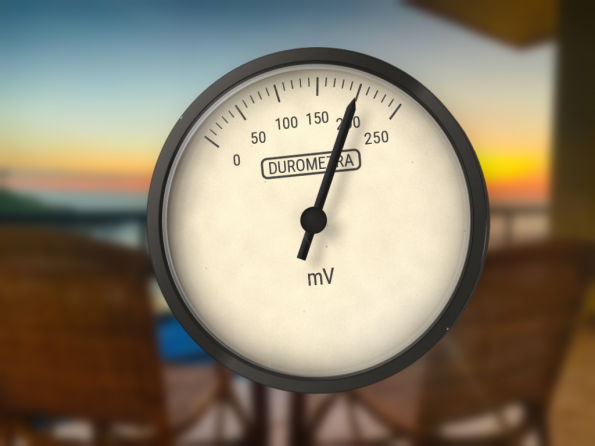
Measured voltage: 200mV
